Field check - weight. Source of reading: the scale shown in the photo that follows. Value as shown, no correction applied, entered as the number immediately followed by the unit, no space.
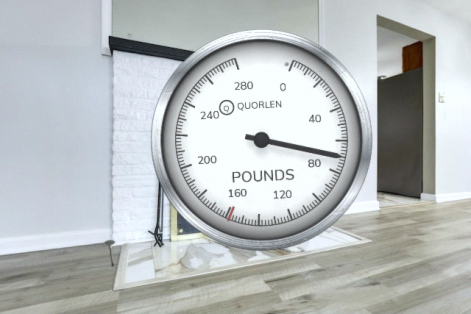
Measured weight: 70lb
